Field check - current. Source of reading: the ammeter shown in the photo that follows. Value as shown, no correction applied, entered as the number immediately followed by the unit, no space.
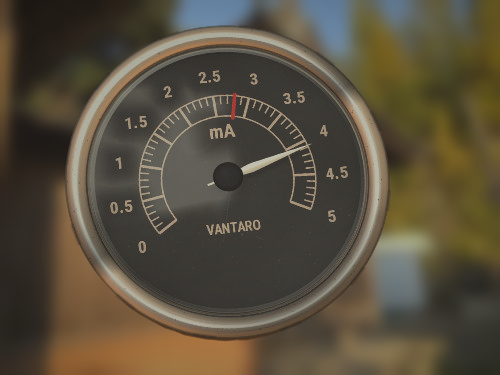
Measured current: 4.1mA
